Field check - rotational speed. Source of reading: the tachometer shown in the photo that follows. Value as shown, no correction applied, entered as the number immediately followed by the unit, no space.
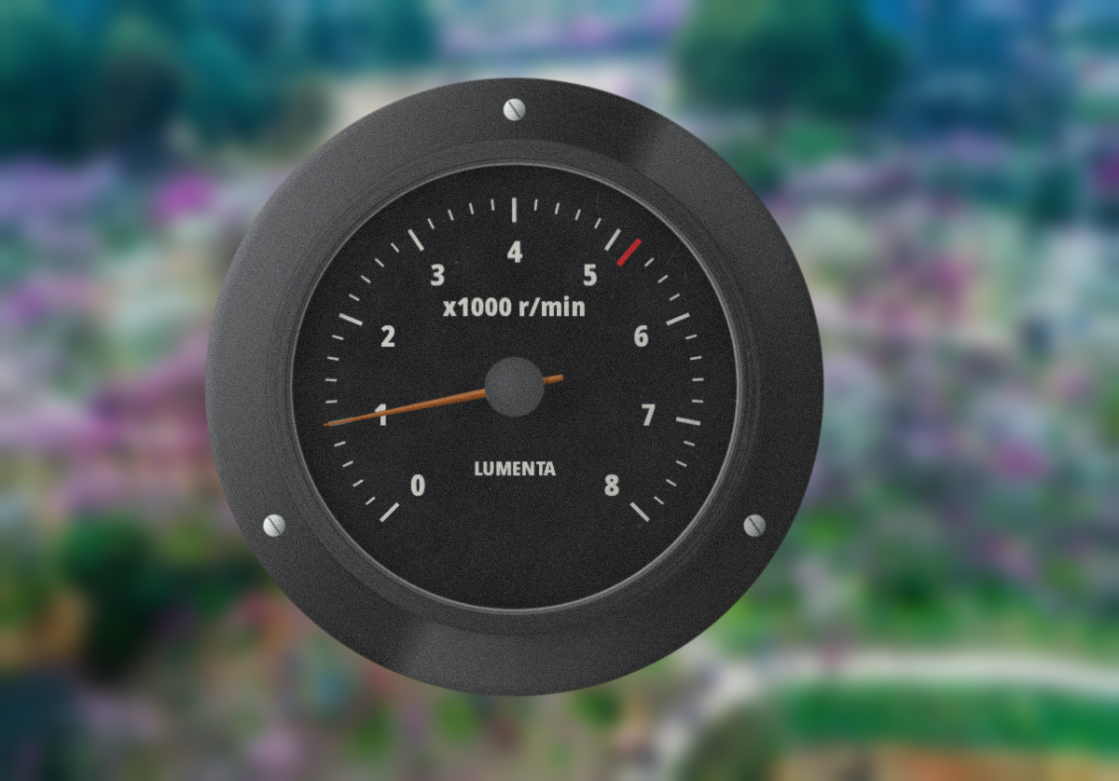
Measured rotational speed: 1000rpm
